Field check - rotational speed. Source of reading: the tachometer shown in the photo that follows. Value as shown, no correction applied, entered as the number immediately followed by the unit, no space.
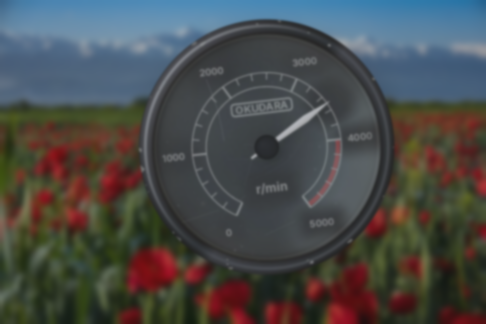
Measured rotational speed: 3500rpm
